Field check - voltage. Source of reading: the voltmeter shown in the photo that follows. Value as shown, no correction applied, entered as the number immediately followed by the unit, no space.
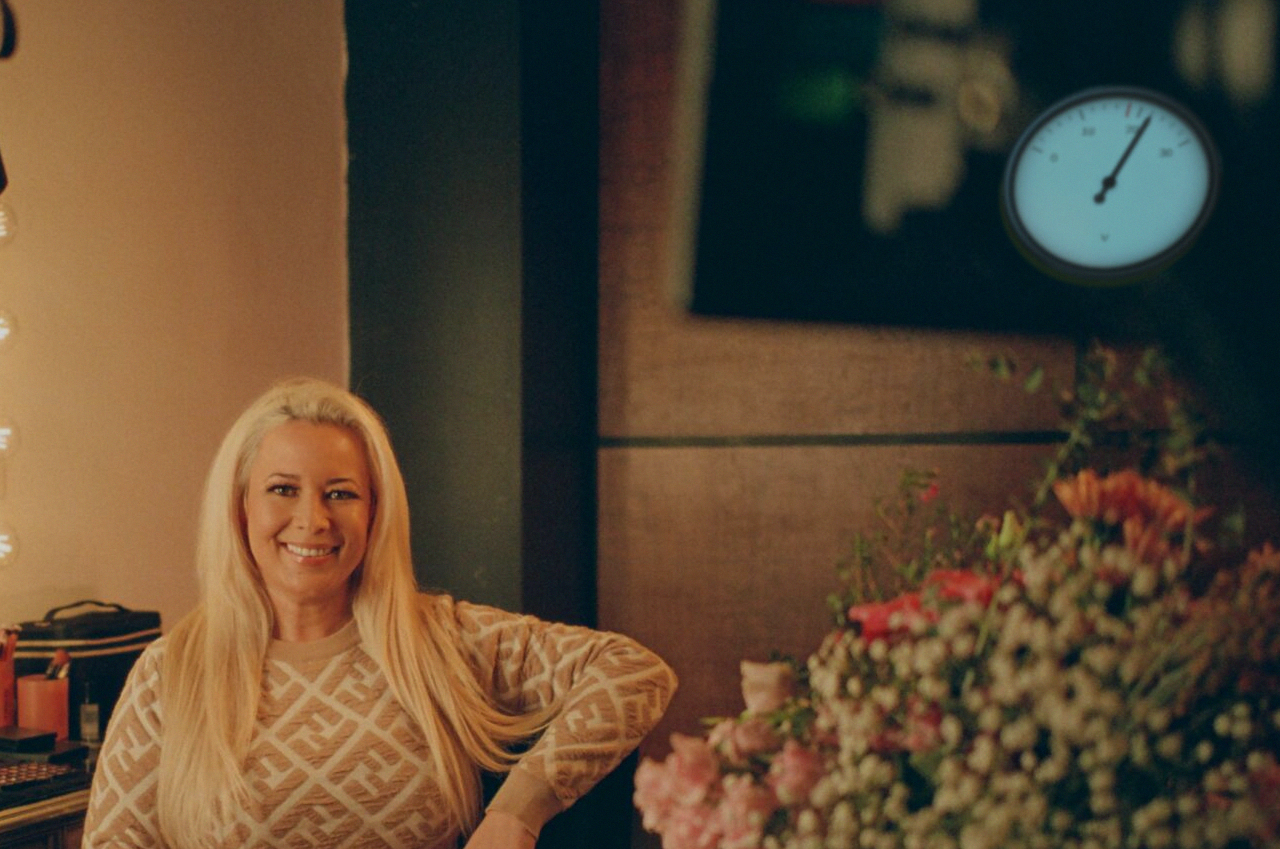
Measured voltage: 22V
